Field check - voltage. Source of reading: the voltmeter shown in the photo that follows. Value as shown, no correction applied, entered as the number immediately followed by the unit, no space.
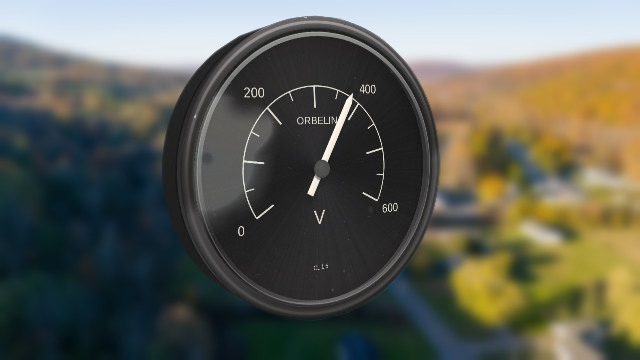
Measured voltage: 375V
